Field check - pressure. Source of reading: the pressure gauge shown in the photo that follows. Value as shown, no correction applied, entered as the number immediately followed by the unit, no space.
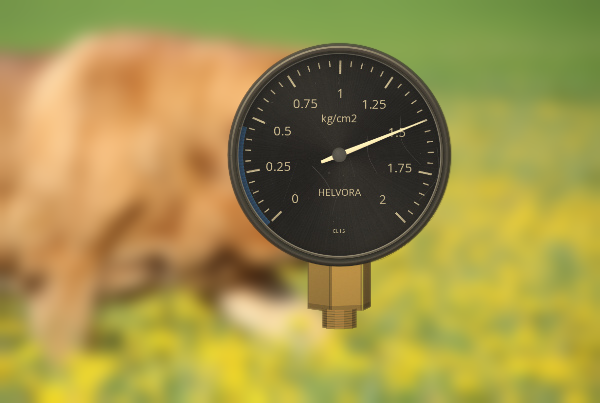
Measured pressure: 1.5kg/cm²
